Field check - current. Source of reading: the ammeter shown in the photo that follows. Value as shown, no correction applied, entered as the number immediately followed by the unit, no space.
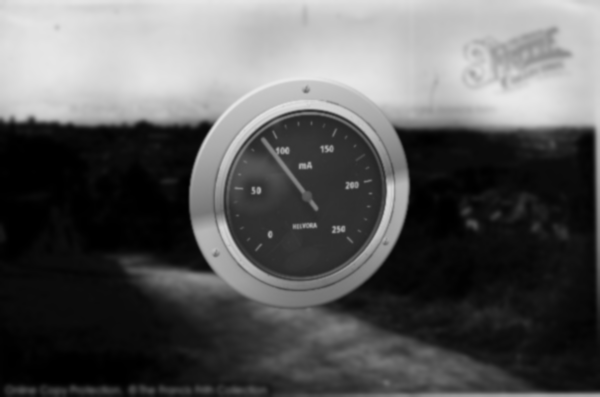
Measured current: 90mA
